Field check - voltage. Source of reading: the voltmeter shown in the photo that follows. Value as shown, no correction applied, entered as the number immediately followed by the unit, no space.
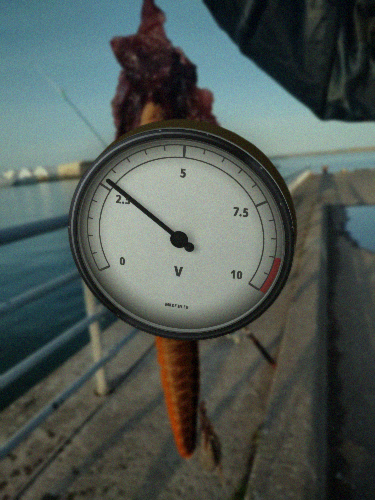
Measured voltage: 2.75V
